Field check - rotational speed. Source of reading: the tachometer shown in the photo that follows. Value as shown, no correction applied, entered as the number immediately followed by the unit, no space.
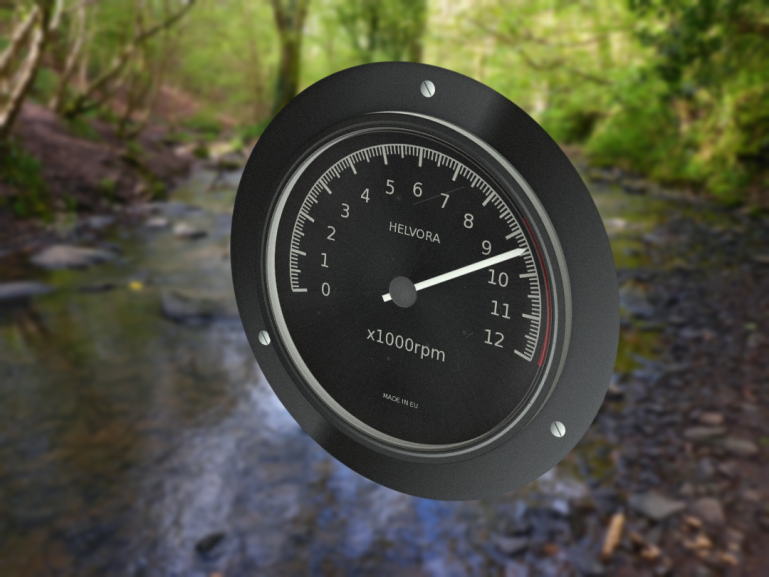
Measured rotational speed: 9400rpm
